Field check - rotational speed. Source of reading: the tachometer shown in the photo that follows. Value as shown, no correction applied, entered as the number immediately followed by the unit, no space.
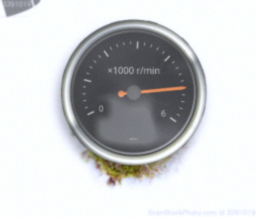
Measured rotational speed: 5000rpm
